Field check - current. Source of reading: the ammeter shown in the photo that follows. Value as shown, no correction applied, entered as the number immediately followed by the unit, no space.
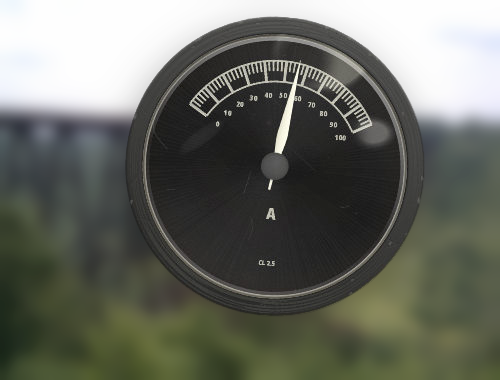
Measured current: 56A
